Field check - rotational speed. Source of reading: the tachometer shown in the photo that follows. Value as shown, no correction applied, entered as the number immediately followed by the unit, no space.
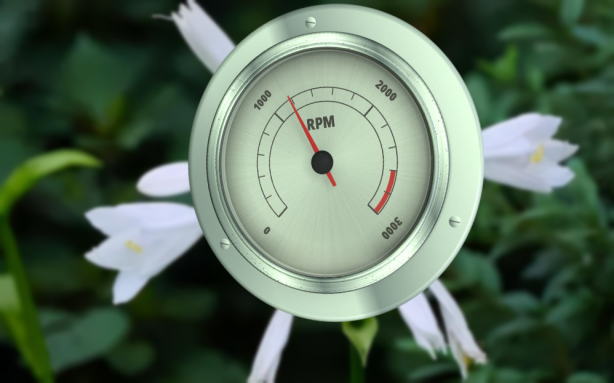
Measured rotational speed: 1200rpm
